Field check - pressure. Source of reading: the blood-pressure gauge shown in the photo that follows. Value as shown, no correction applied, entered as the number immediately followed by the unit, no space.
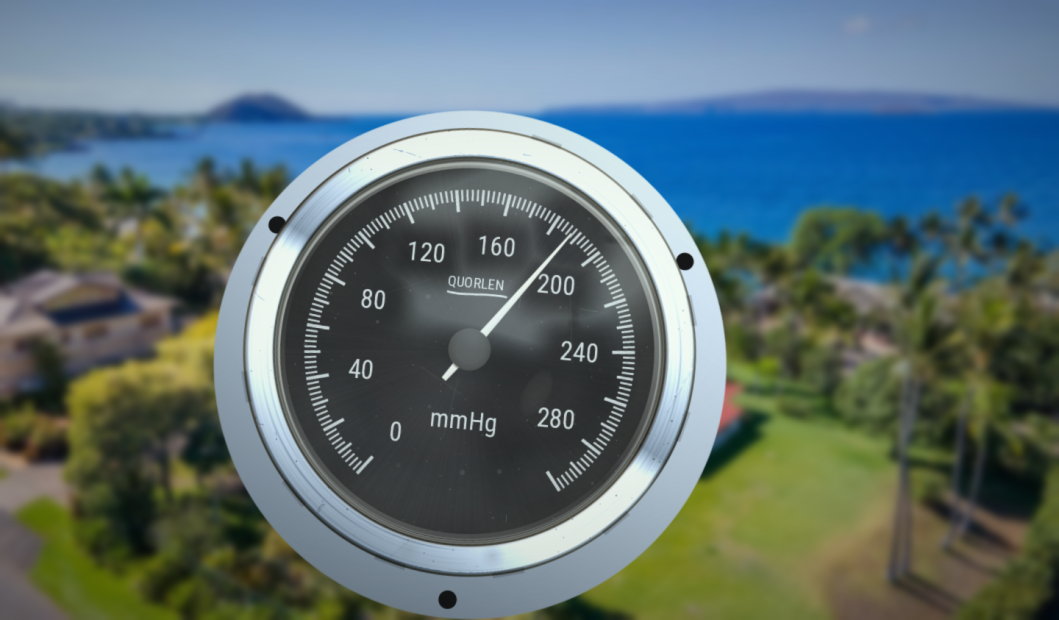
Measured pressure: 188mmHg
